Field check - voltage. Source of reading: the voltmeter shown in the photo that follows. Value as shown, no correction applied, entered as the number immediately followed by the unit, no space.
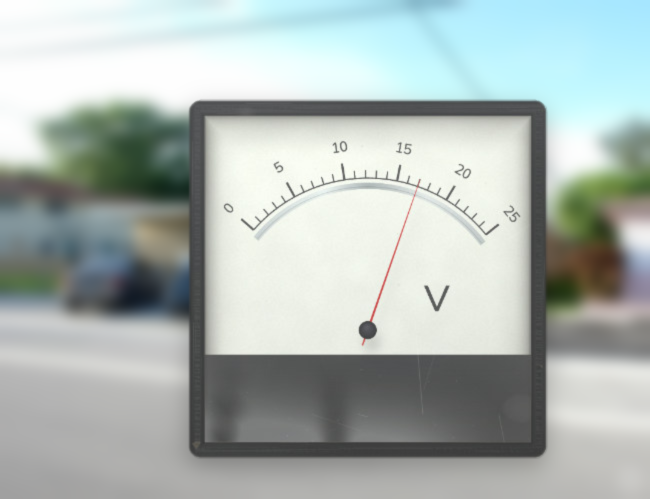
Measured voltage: 17V
